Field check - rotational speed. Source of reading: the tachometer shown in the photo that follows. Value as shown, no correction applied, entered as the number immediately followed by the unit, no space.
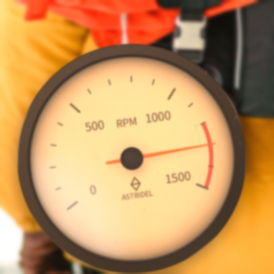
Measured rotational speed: 1300rpm
